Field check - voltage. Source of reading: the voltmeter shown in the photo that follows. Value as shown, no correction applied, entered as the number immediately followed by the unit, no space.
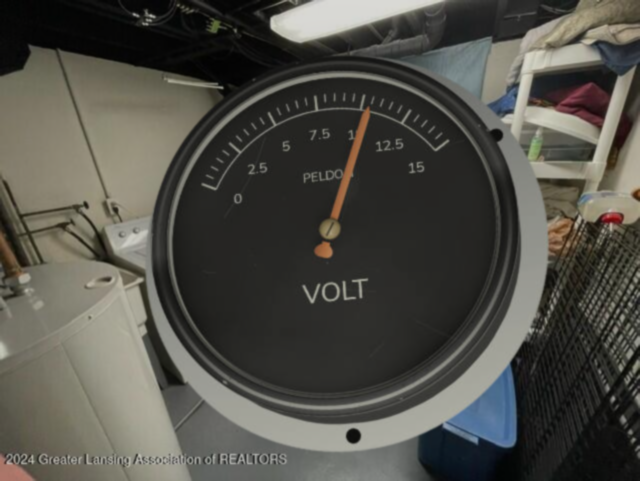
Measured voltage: 10.5V
